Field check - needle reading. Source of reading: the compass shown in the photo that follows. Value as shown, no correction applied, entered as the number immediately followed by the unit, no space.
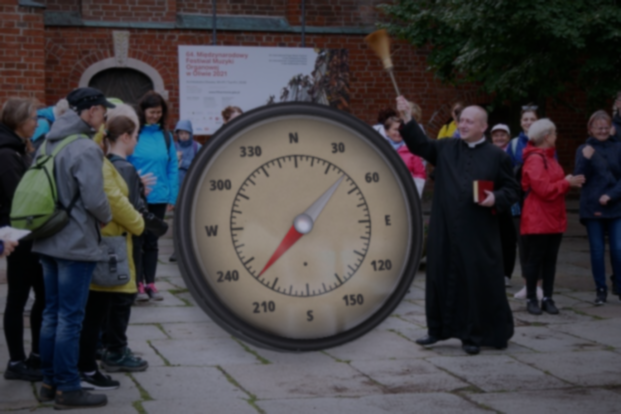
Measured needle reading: 225°
